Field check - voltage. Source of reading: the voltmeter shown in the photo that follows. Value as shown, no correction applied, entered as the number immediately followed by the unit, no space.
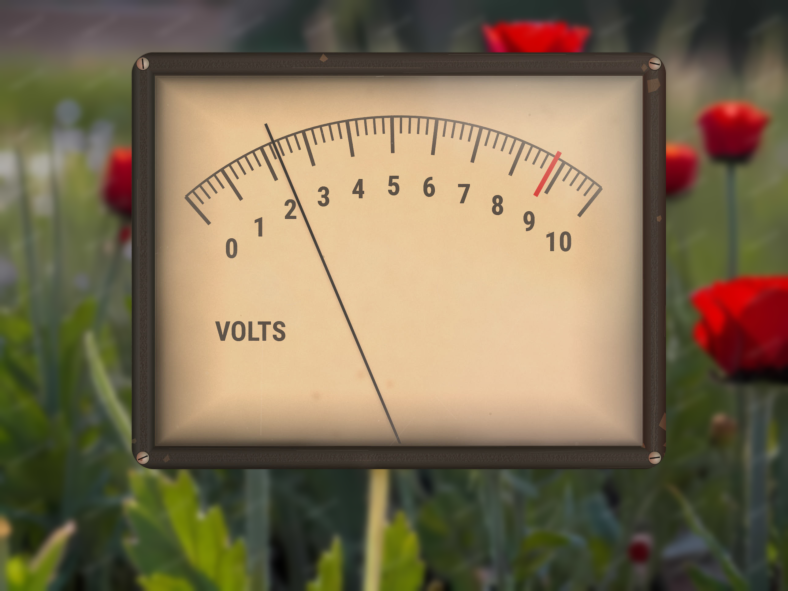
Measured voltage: 2.3V
